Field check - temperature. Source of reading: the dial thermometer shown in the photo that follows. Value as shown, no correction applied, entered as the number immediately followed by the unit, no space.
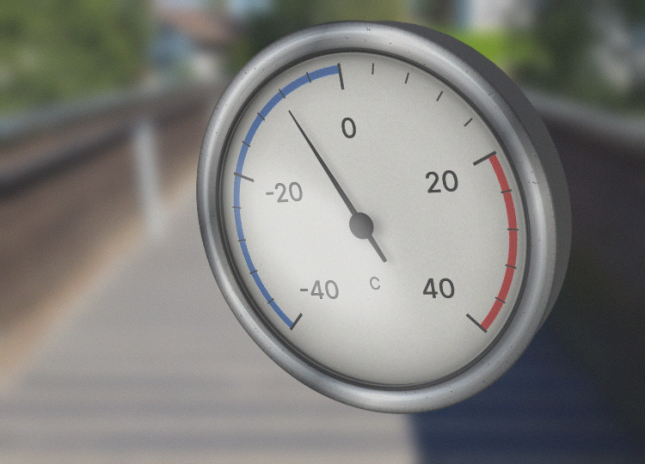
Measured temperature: -8°C
